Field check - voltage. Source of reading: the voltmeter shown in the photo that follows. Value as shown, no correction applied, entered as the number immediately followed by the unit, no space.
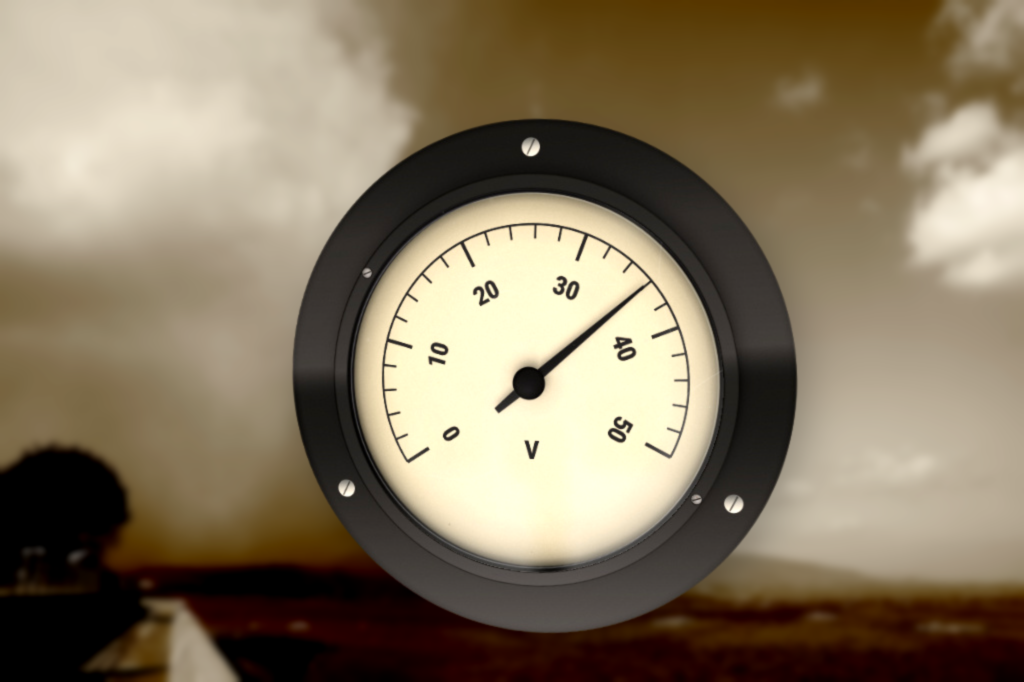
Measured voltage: 36V
